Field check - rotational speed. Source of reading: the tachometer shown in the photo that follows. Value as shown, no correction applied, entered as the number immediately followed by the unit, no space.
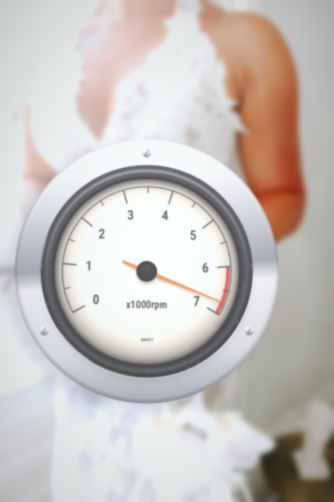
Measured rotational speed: 6750rpm
